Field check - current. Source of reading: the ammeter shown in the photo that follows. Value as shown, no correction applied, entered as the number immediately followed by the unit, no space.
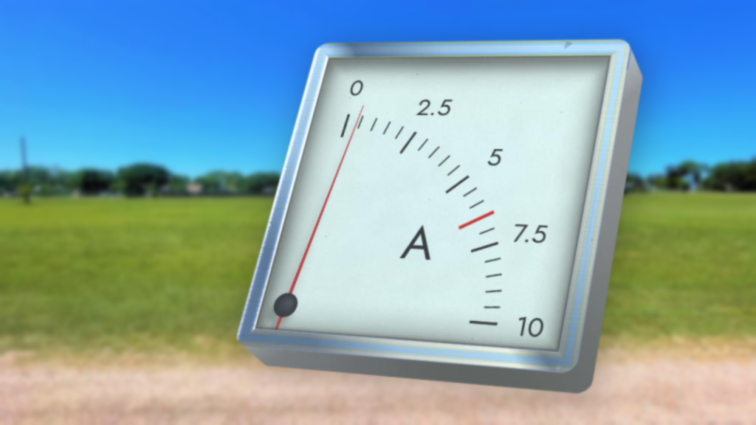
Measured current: 0.5A
